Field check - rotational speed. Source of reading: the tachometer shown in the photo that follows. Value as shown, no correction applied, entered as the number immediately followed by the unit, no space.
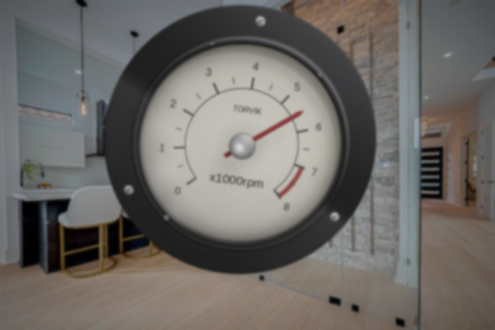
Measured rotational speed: 5500rpm
